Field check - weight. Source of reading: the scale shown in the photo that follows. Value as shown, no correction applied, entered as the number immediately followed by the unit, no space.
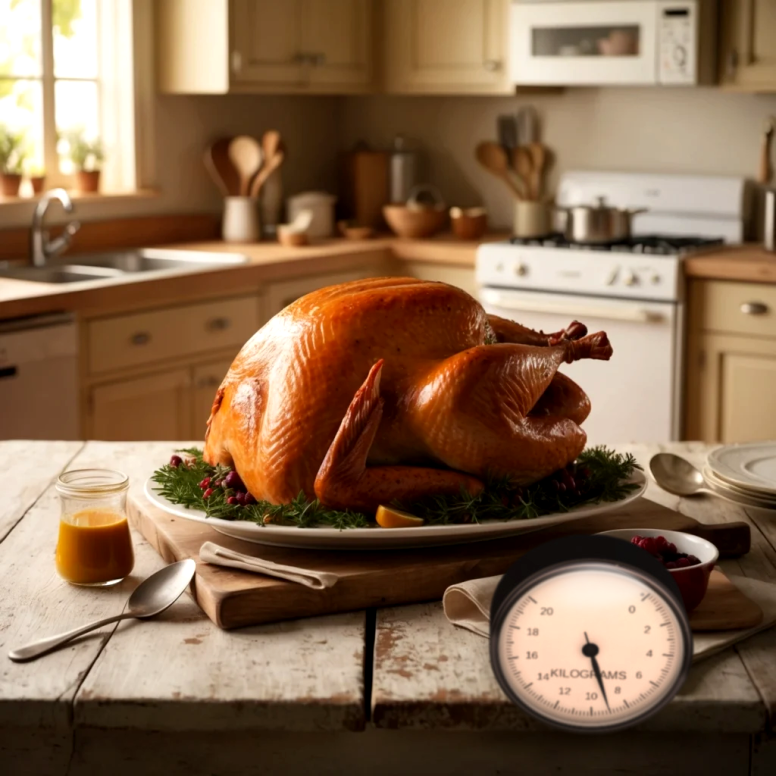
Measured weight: 9kg
